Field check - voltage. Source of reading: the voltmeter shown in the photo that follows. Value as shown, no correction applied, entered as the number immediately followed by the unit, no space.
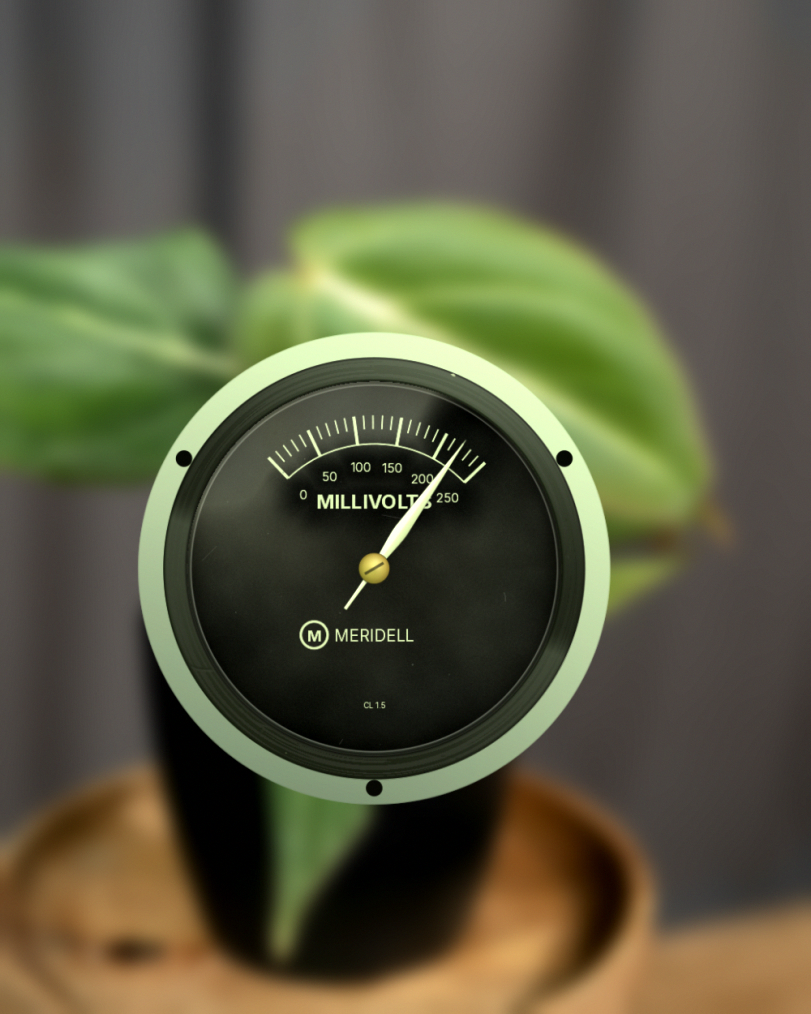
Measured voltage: 220mV
